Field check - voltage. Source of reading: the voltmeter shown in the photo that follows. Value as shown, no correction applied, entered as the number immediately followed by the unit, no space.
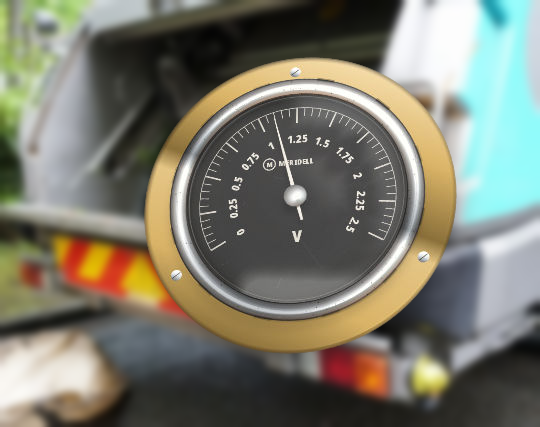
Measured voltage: 1.1V
